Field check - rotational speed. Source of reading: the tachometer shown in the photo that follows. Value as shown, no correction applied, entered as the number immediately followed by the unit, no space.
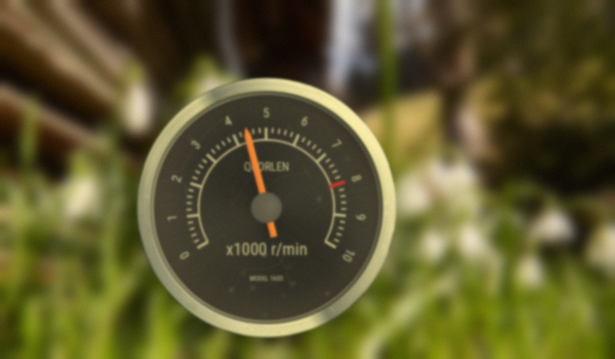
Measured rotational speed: 4400rpm
